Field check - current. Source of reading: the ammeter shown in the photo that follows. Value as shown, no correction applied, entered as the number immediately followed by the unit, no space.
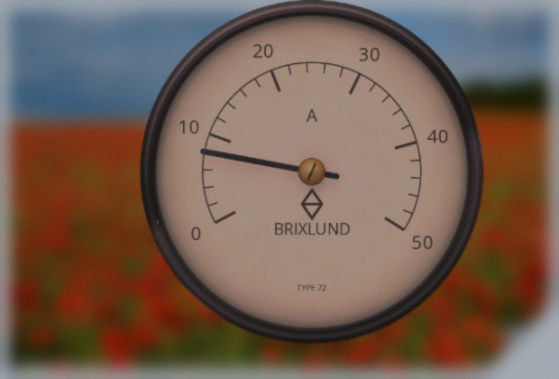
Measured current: 8A
